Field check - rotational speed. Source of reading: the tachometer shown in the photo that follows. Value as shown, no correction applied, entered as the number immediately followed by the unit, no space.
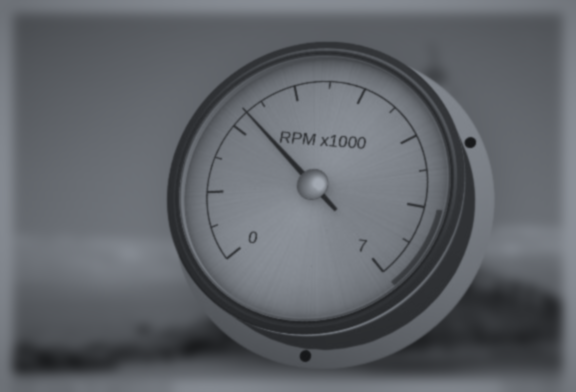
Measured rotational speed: 2250rpm
